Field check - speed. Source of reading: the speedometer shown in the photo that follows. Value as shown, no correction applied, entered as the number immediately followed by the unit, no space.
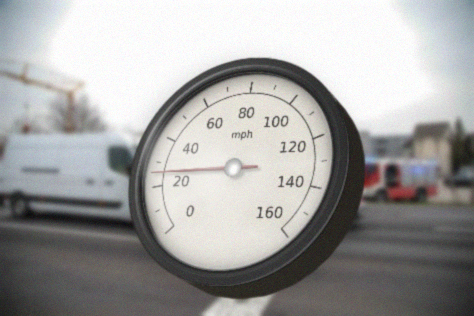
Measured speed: 25mph
